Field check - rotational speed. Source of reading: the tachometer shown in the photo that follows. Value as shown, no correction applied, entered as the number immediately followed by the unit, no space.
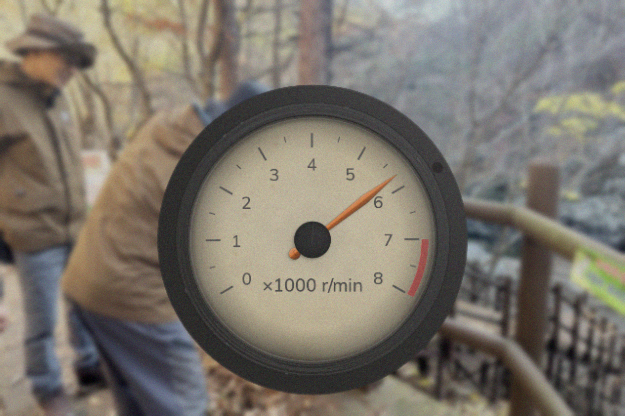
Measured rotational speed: 5750rpm
